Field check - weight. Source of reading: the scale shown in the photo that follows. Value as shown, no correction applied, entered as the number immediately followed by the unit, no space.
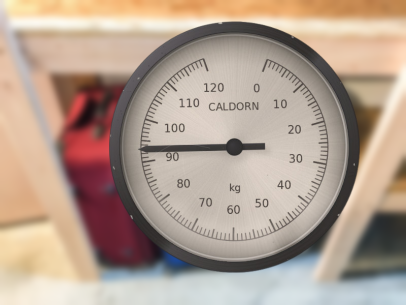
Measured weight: 93kg
